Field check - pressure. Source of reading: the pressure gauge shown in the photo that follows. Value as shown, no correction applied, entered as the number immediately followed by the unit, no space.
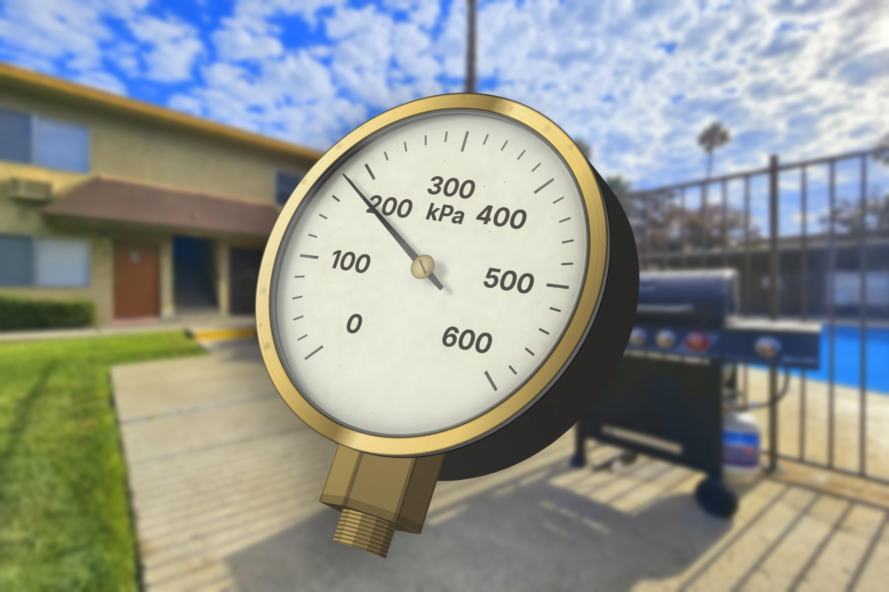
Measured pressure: 180kPa
